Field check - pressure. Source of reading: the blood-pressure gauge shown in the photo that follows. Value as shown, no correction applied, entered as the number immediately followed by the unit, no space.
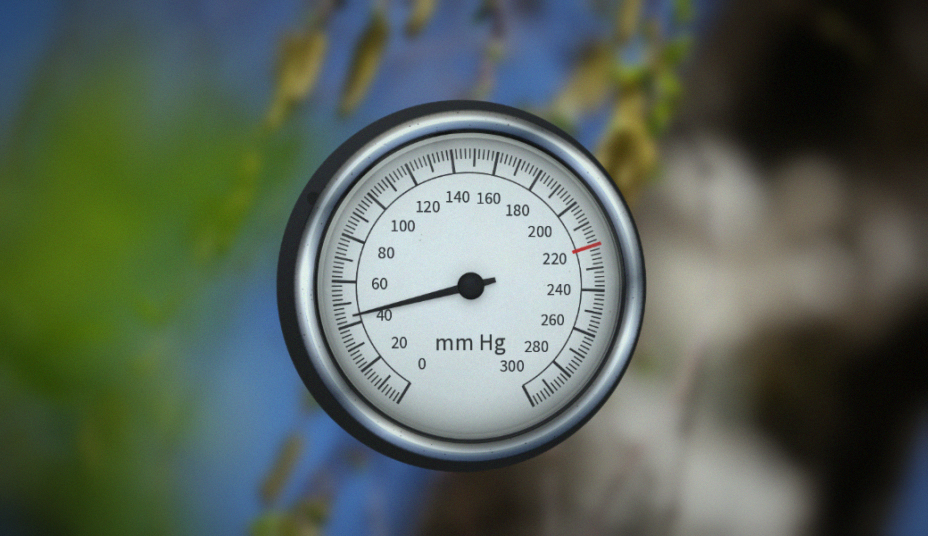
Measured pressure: 44mmHg
